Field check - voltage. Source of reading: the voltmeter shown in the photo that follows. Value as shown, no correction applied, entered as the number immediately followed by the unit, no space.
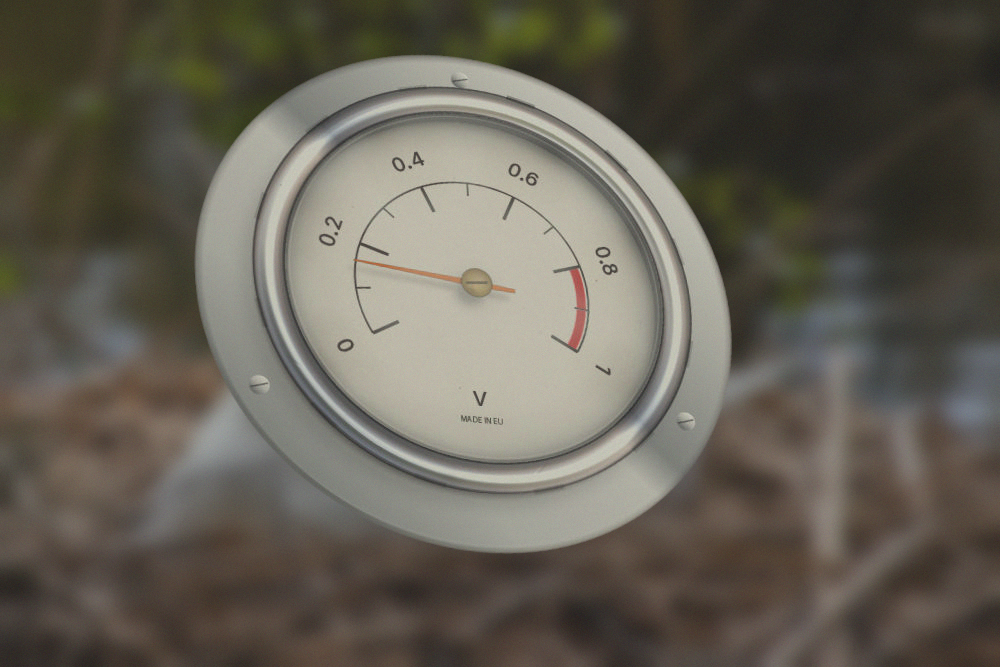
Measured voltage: 0.15V
